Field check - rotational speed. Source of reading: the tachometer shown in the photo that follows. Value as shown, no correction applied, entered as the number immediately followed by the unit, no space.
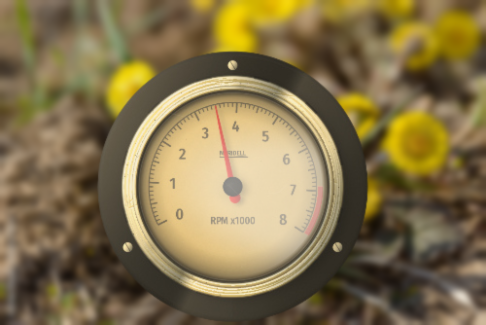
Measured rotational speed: 3500rpm
